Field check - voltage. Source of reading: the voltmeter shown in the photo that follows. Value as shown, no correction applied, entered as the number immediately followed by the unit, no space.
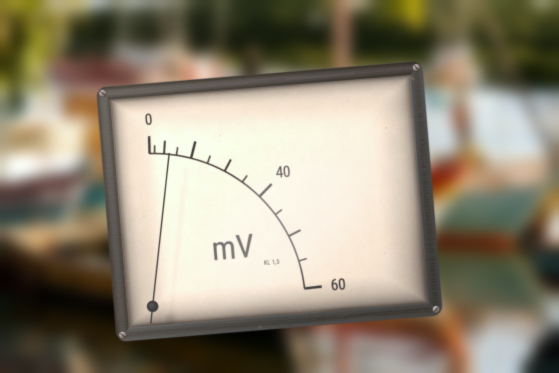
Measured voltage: 12.5mV
